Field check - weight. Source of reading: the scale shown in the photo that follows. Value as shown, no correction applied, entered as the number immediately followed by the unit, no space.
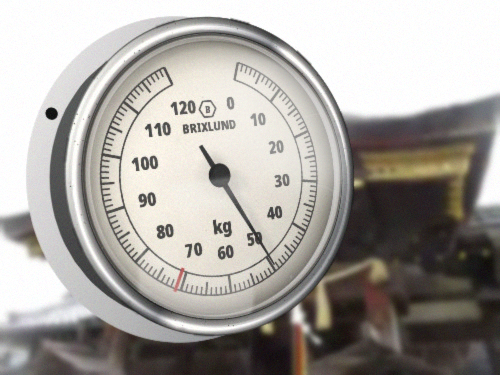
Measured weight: 50kg
